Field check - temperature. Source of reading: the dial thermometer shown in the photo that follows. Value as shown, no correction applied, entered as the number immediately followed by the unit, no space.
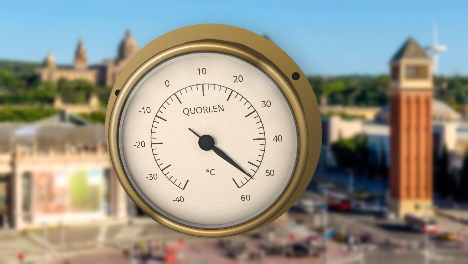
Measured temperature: 54°C
